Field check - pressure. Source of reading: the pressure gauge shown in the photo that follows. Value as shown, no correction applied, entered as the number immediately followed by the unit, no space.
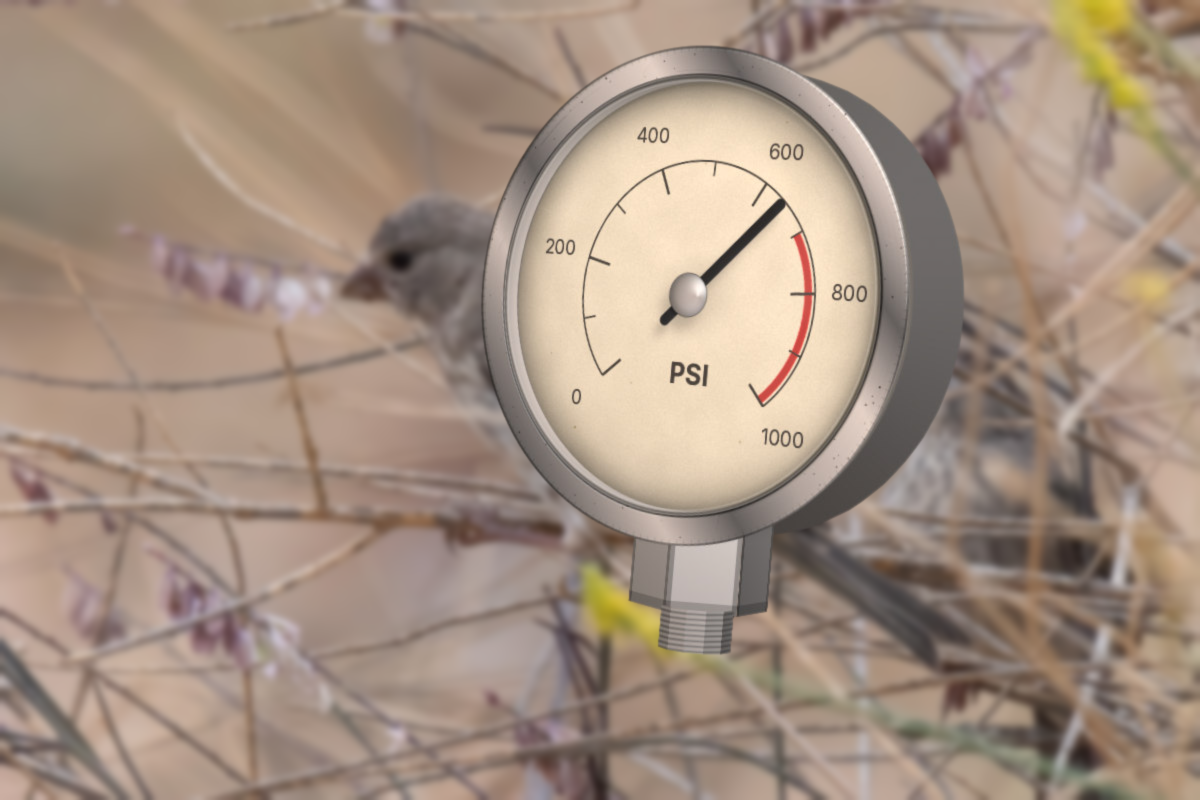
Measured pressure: 650psi
